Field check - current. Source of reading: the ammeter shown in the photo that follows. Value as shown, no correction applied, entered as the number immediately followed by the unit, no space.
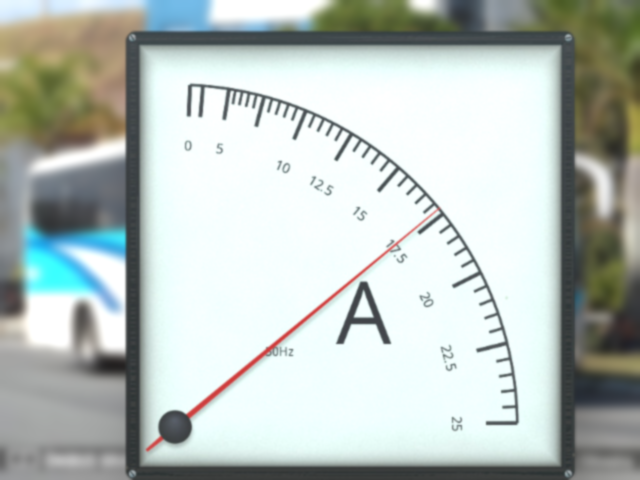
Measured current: 17.25A
